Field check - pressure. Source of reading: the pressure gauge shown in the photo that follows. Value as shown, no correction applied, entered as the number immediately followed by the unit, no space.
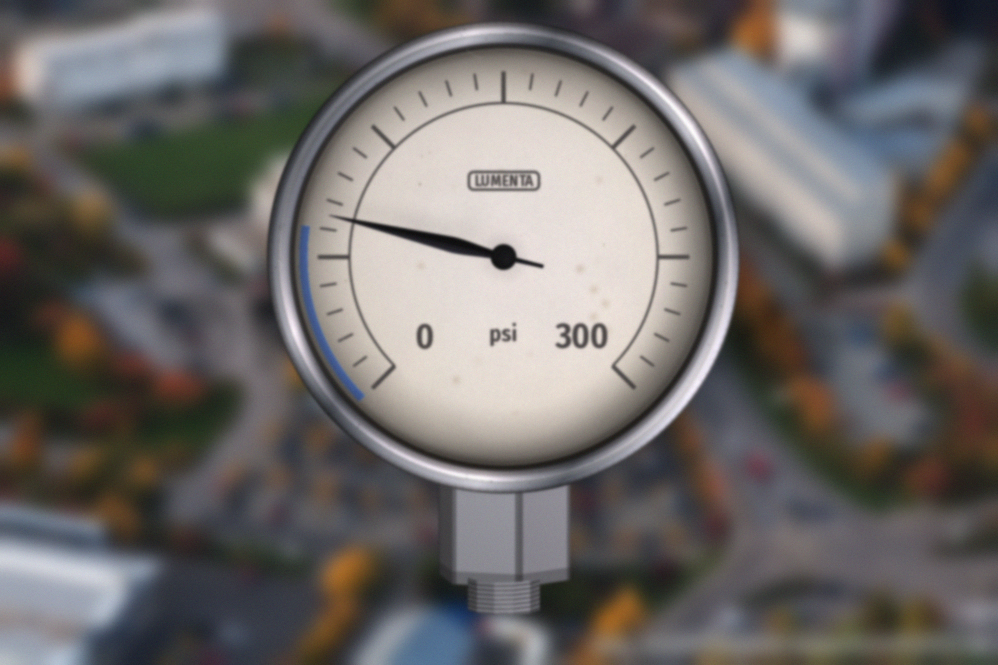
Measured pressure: 65psi
